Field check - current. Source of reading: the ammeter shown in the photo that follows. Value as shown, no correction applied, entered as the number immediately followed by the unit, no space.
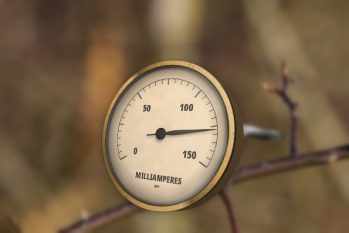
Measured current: 127.5mA
